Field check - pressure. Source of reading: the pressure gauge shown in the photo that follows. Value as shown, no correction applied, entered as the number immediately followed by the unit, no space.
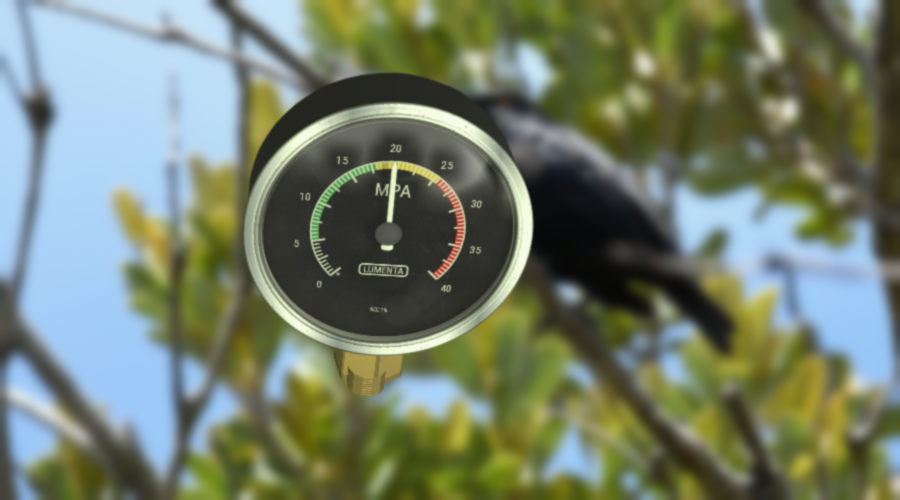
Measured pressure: 20MPa
